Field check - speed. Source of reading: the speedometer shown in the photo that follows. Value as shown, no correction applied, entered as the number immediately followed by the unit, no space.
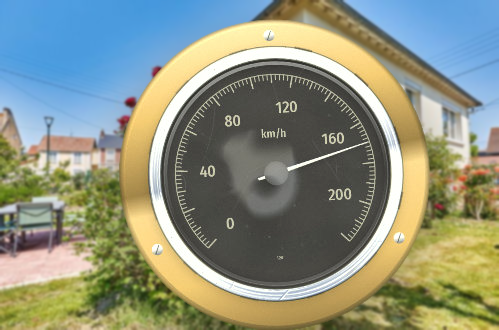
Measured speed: 170km/h
